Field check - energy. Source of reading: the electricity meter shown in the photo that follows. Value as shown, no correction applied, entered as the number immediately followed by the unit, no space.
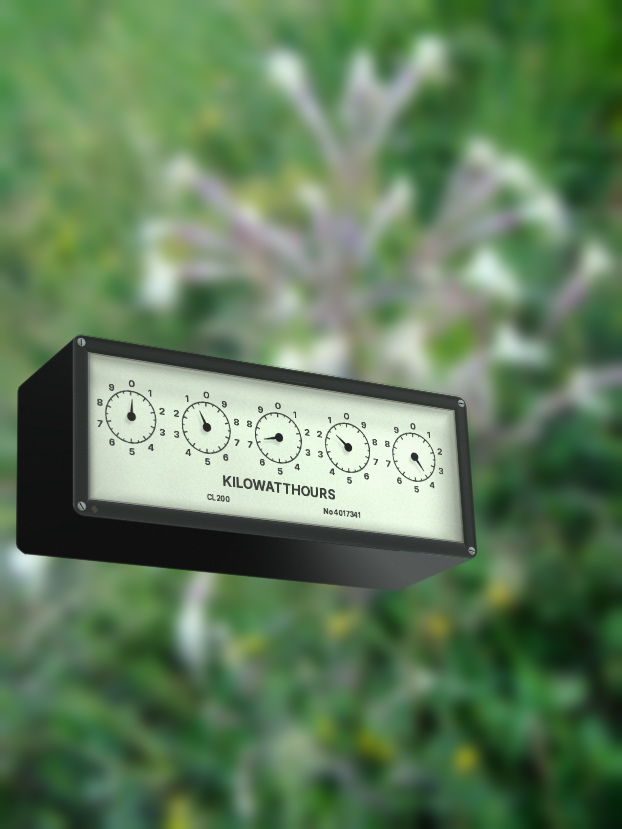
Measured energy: 714kWh
